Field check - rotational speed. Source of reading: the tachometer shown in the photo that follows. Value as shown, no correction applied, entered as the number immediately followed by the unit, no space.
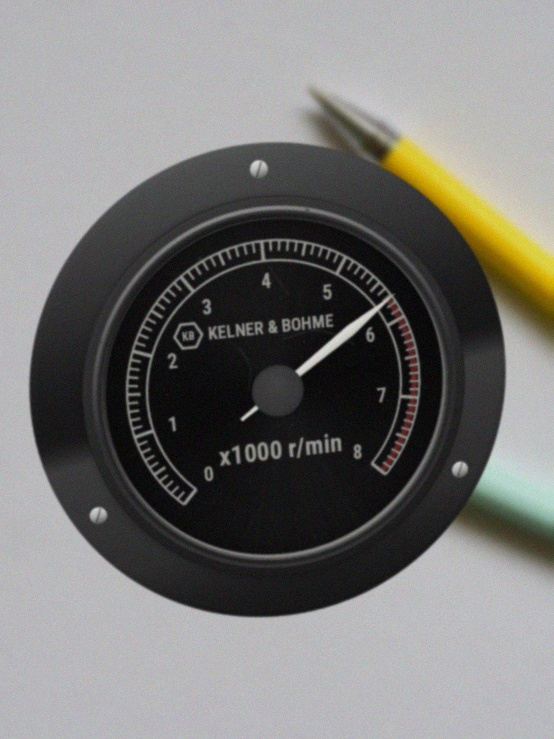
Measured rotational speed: 5700rpm
